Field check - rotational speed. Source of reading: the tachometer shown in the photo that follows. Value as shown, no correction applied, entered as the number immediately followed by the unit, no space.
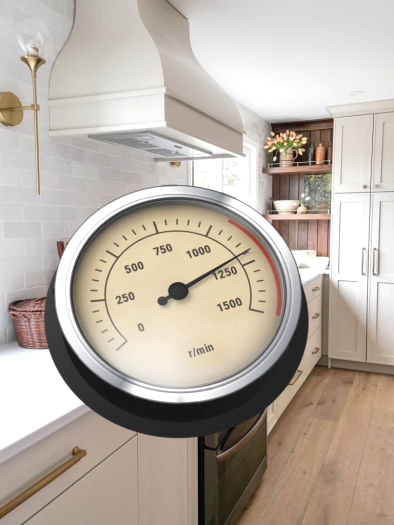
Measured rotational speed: 1200rpm
